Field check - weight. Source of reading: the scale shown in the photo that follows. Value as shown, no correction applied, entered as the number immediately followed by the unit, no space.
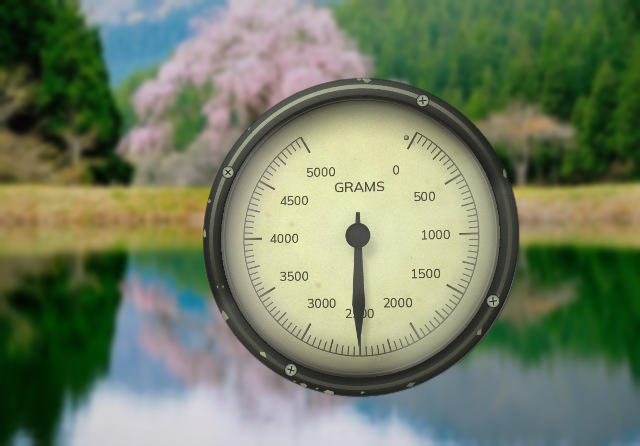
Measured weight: 2500g
